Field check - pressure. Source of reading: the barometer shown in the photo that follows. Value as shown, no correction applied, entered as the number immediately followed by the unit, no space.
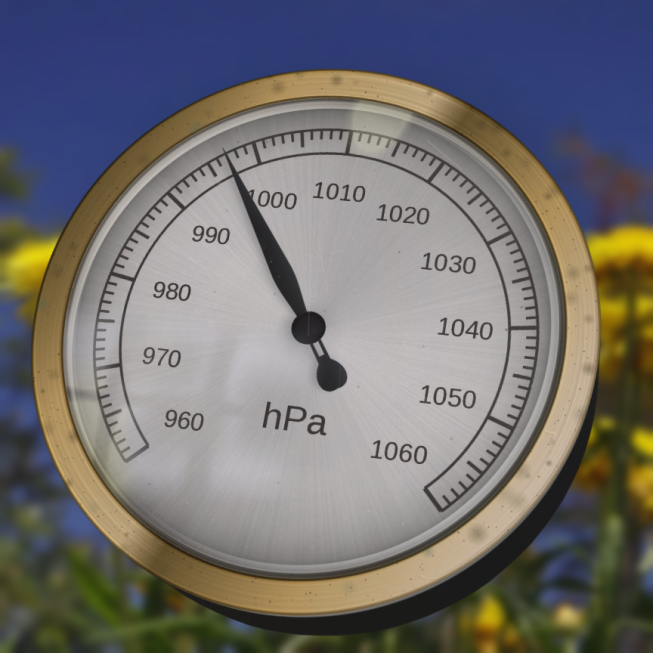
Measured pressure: 997hPa
